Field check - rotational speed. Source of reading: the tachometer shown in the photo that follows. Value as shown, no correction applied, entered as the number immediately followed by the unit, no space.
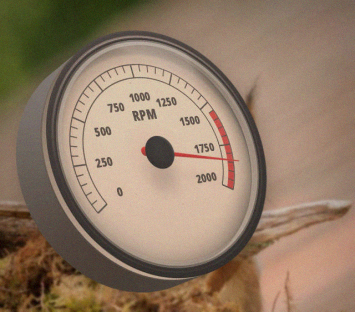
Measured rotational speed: 1850rpm
